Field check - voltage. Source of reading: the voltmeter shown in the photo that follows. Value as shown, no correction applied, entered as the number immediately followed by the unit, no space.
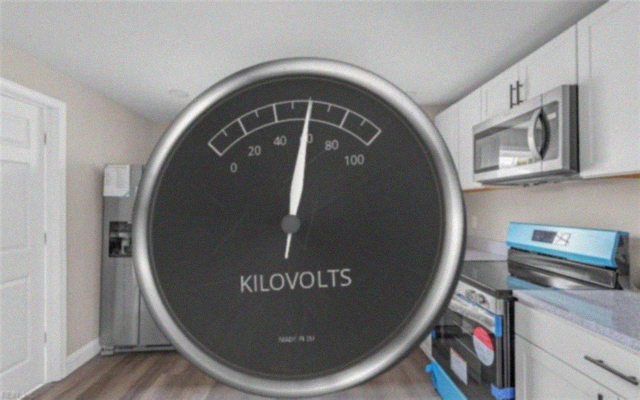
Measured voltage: 60kV
